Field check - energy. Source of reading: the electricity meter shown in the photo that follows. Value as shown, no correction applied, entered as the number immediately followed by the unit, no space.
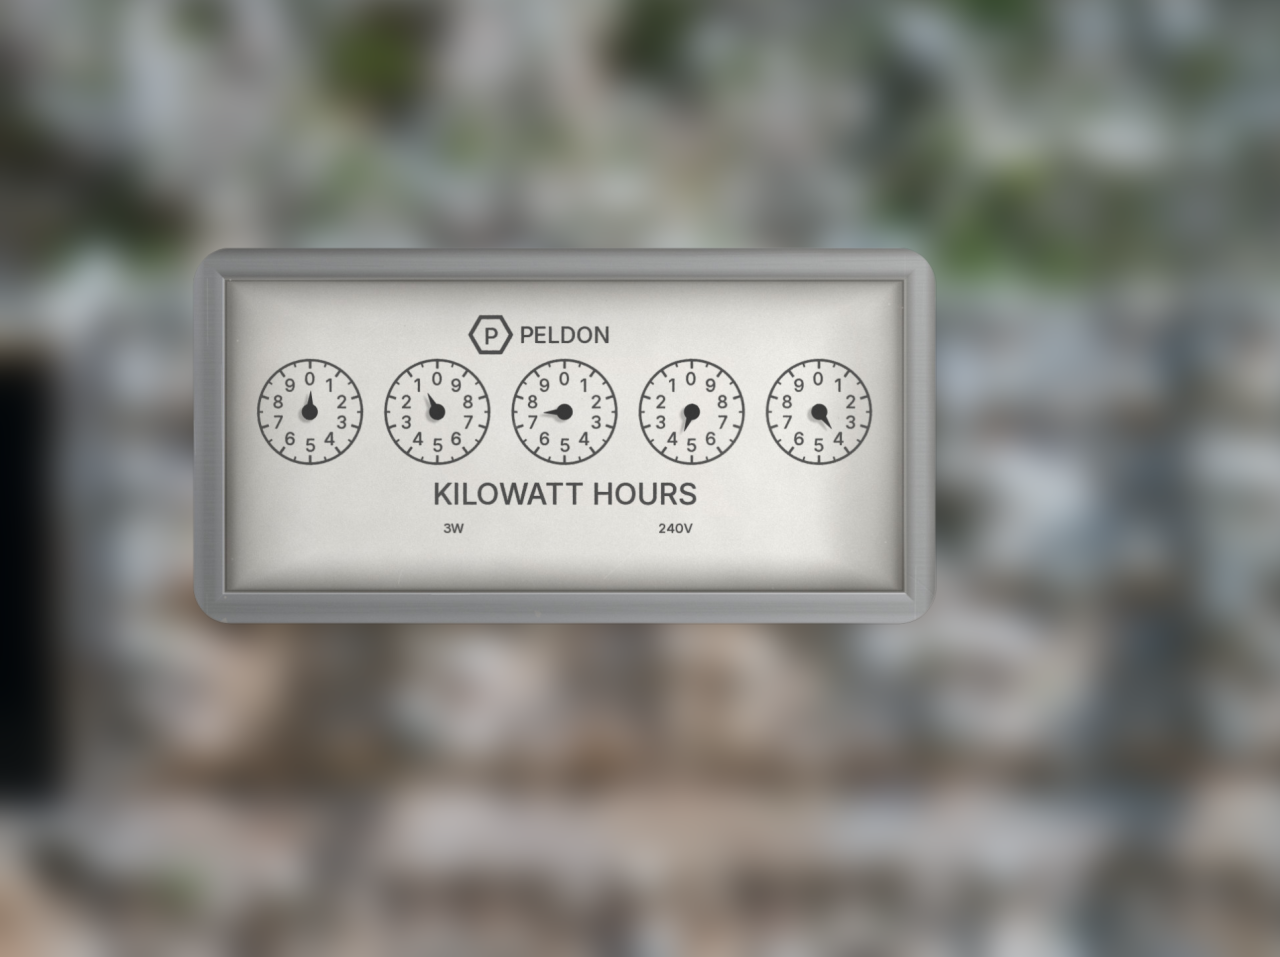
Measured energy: 744kWh
